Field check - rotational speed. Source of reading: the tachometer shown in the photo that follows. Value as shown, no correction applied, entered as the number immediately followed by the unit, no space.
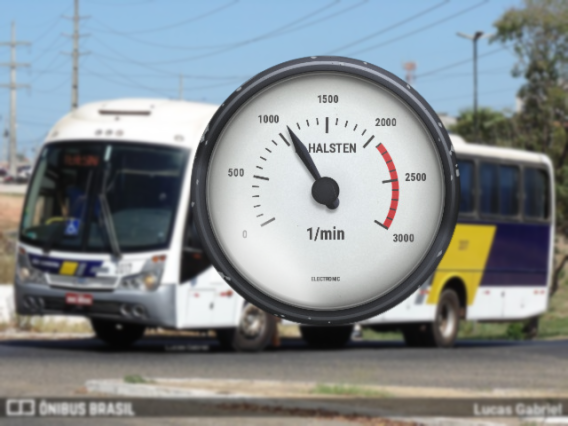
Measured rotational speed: 1100rpm
